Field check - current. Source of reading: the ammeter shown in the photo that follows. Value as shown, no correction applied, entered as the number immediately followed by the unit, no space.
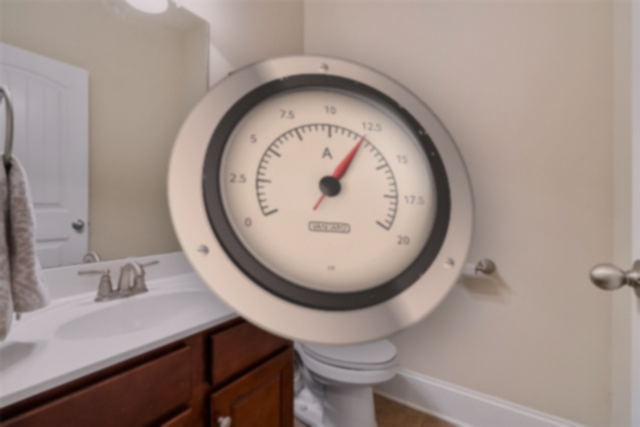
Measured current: 12.5A
